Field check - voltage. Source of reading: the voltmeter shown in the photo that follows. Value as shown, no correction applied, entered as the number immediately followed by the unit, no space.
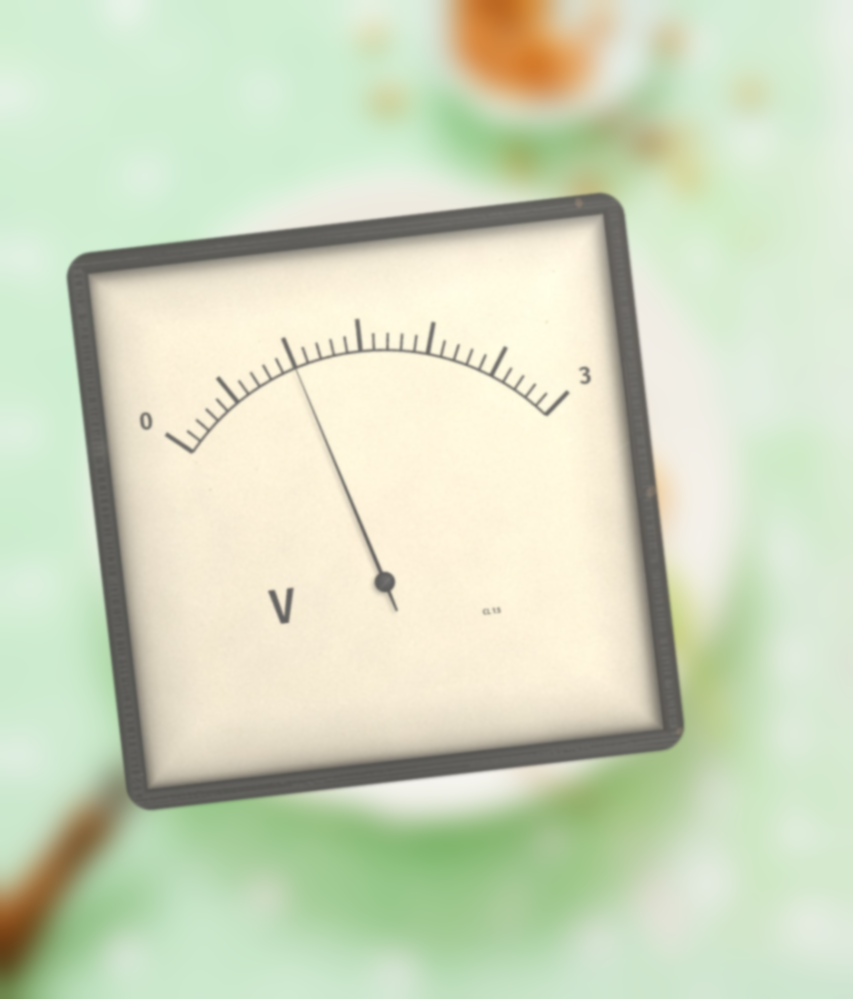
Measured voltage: 1V
